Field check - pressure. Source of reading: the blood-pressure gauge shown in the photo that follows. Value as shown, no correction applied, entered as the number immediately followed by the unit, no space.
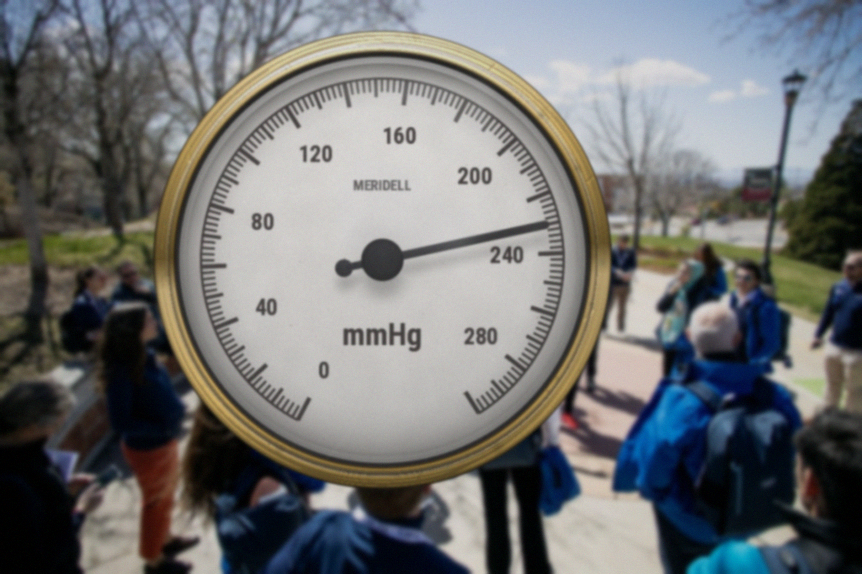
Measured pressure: 230mmHg
